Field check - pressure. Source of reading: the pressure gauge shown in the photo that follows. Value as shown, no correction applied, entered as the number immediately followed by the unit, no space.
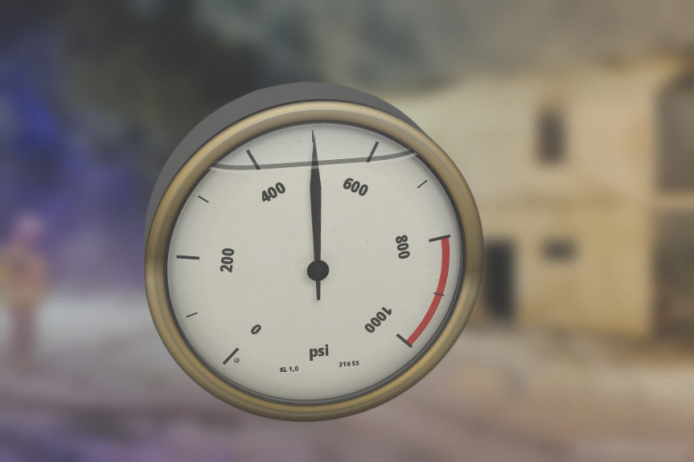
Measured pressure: 500psi
